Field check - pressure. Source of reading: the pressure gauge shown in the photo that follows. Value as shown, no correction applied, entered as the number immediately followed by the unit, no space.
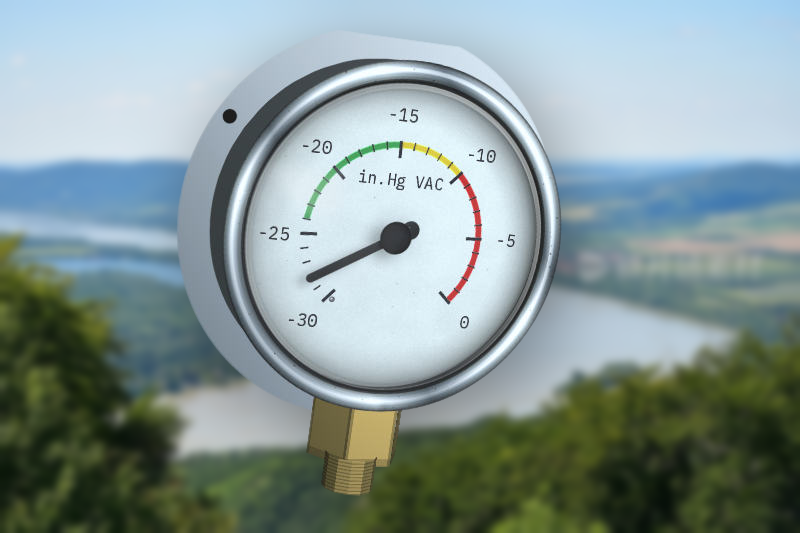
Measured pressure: -28inHg
